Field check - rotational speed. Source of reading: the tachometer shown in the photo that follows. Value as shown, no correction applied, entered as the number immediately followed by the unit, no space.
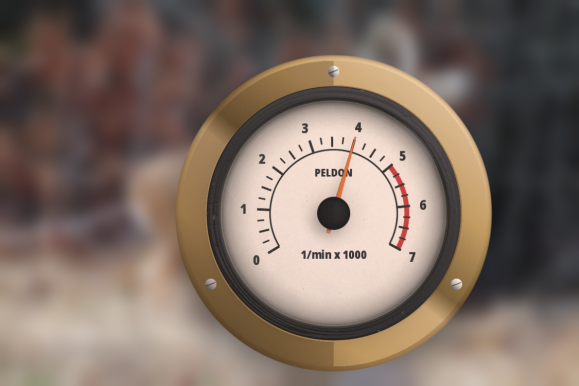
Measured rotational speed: 4000rpm
